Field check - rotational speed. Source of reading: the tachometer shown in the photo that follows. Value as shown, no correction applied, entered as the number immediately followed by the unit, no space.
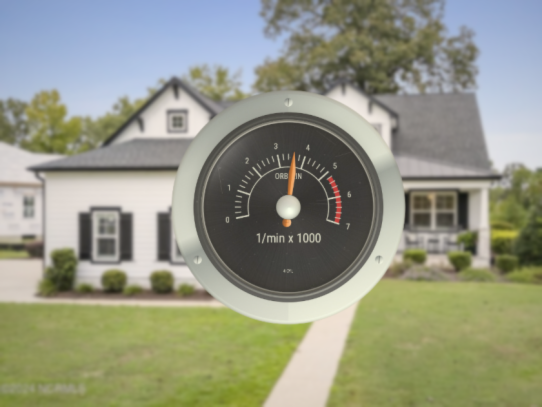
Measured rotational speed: 3600rpm
